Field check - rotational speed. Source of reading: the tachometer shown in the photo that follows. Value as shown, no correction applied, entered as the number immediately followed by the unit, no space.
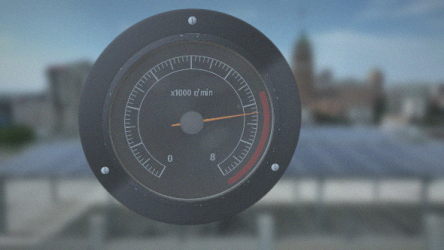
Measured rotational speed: 6200rpm
